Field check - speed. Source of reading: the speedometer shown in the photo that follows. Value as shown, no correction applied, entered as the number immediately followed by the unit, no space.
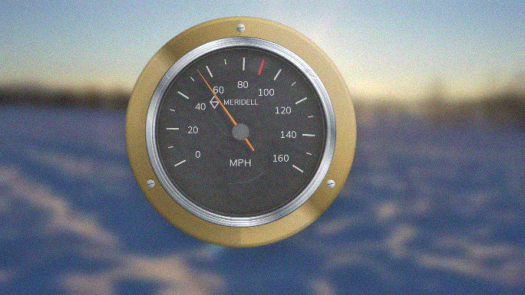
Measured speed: 55mph
